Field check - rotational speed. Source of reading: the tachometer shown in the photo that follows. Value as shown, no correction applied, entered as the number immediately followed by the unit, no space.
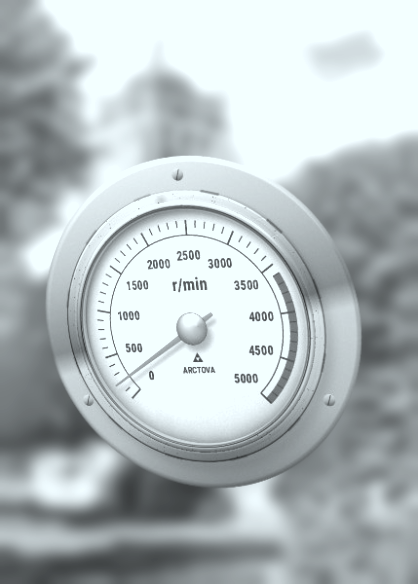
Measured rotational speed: 200rpm
